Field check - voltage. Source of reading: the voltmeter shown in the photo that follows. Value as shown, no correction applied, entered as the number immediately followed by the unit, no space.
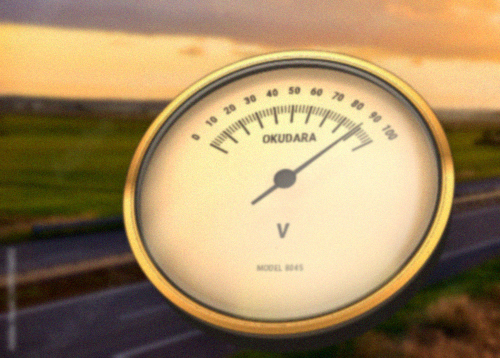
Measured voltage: 90V
